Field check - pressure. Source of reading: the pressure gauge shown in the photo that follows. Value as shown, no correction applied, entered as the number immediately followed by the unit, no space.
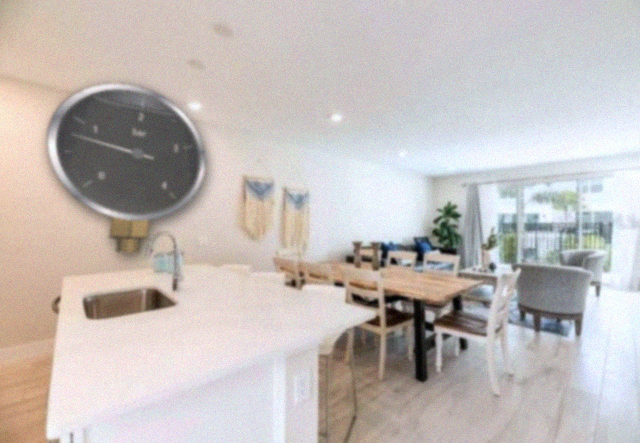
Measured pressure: 0.75bar
